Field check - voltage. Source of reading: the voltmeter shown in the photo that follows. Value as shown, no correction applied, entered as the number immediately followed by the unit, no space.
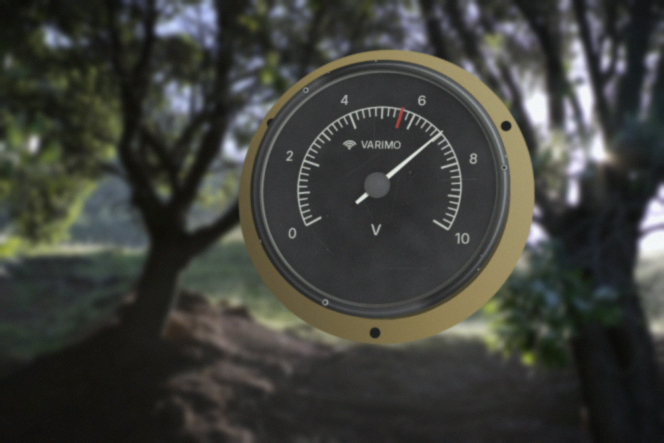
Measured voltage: 7V
